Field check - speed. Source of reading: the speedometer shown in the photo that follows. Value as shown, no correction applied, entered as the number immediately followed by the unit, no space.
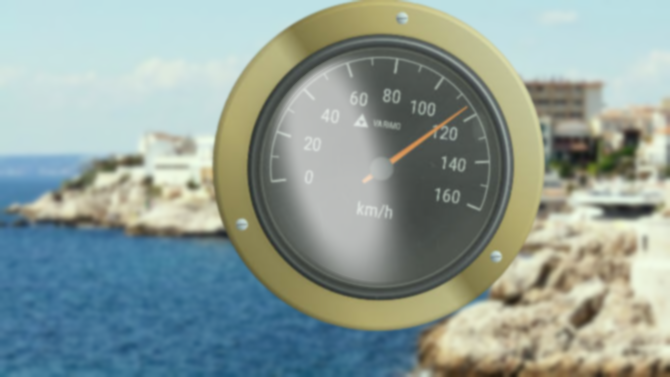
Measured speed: 115km/h
